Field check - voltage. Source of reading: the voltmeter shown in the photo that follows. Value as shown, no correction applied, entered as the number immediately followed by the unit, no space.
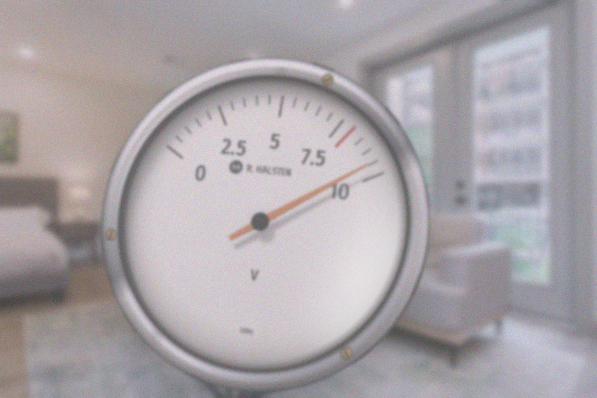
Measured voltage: 9.5V
